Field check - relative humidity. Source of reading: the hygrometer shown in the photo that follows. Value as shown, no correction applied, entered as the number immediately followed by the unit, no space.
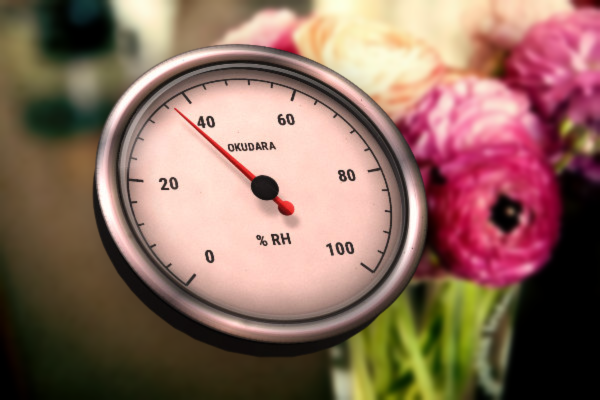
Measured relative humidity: 36%
